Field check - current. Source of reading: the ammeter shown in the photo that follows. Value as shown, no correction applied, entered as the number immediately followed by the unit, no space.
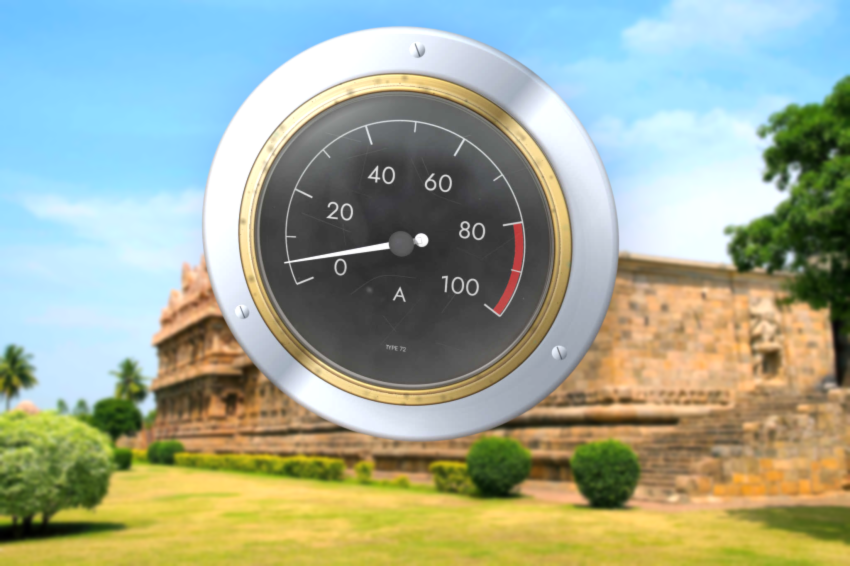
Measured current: 5A
